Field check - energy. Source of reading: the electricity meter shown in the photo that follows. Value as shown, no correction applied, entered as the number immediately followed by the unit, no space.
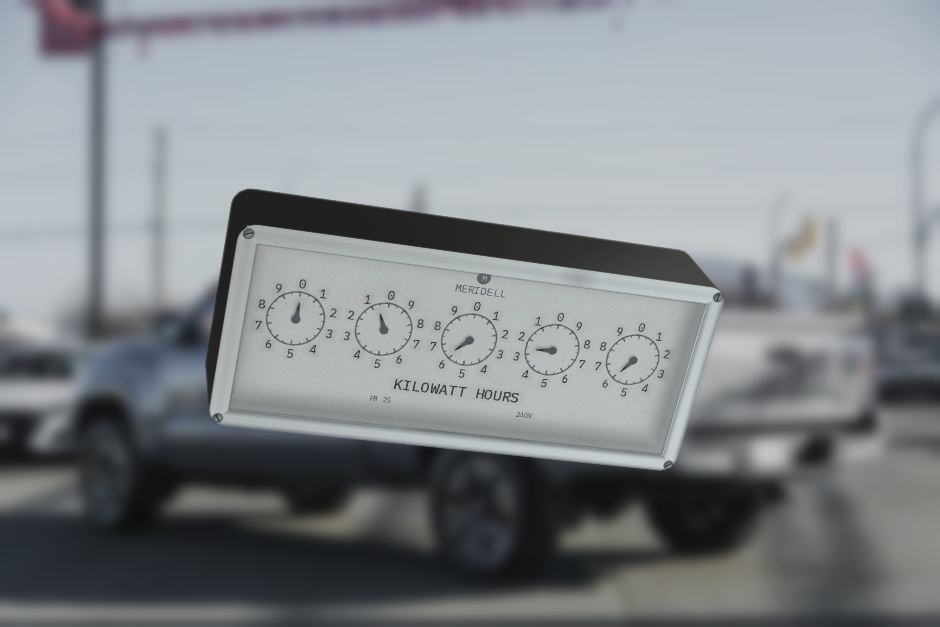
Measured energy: 626kWh
